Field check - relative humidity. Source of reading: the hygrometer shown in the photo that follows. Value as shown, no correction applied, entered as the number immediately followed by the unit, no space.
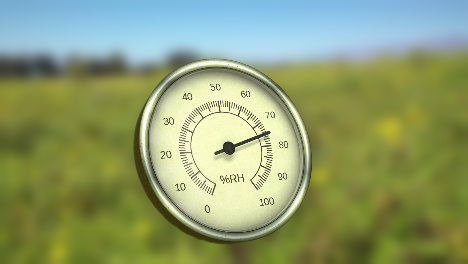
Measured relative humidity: 75%
